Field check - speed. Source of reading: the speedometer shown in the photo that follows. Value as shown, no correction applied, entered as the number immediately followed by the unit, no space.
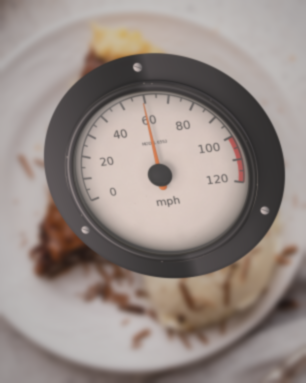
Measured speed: 60mph
